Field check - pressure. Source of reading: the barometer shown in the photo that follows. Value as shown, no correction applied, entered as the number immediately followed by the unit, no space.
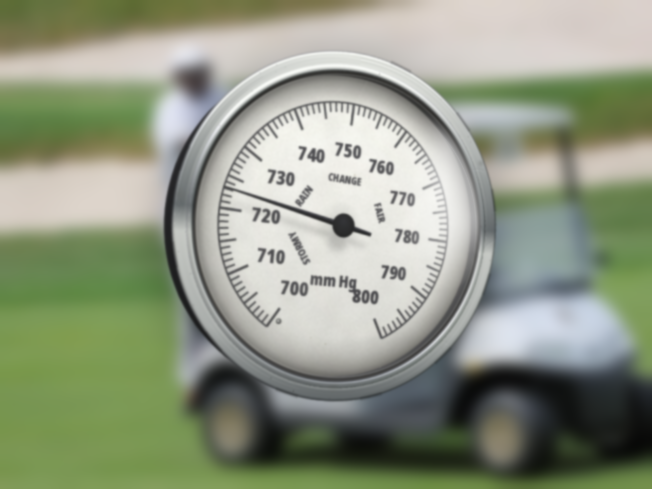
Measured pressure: 723mmHg
